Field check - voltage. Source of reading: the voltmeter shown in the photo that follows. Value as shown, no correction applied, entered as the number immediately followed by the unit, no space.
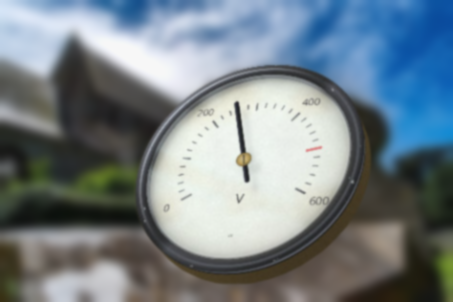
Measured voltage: 260V
